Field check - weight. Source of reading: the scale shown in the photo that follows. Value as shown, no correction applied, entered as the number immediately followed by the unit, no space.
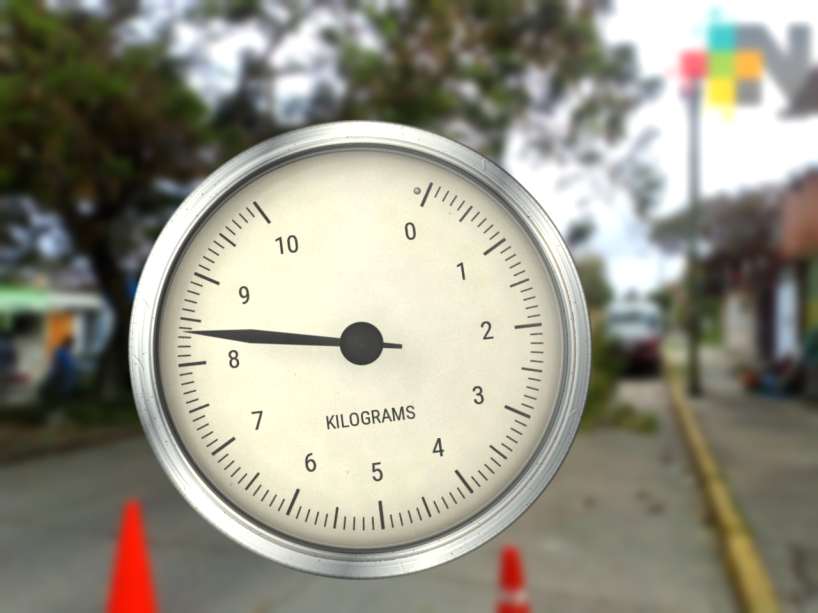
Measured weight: 8.35kg
